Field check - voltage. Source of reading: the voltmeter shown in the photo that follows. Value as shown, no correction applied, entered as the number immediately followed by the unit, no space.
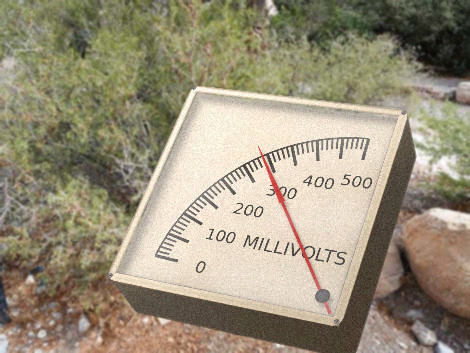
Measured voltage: 290mV
